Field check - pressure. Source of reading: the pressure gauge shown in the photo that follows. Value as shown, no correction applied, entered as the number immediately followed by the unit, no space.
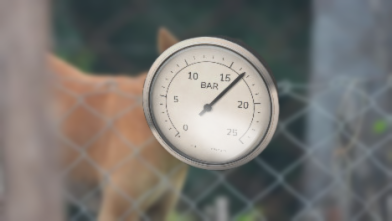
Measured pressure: 16.5bar
